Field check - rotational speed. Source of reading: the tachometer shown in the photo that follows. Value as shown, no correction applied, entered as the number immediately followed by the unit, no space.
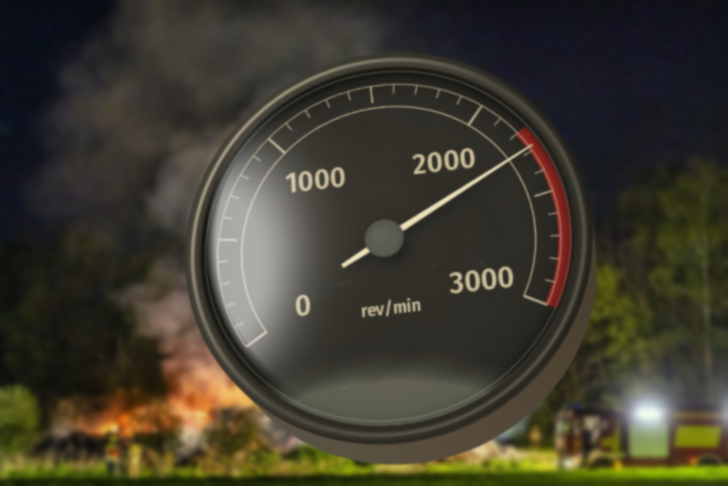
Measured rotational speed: 2300rpm
